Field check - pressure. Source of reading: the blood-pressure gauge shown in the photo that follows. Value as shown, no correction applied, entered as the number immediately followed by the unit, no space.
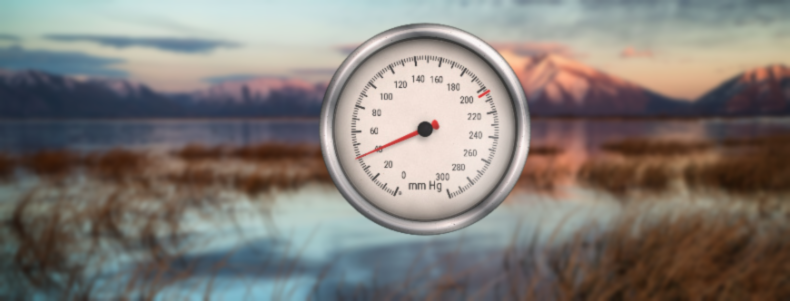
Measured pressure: 40mmHg
